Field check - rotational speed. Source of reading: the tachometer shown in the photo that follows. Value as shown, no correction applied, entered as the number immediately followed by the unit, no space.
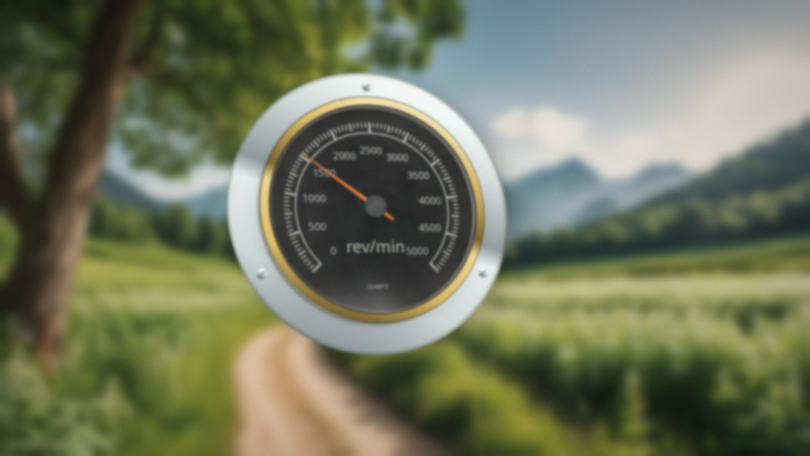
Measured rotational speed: 1500rpm
